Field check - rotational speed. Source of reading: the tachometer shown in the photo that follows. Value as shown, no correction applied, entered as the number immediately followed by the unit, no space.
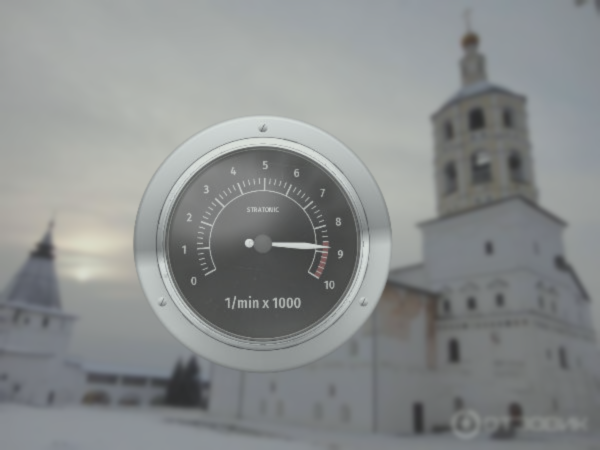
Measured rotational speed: 8800rpm
